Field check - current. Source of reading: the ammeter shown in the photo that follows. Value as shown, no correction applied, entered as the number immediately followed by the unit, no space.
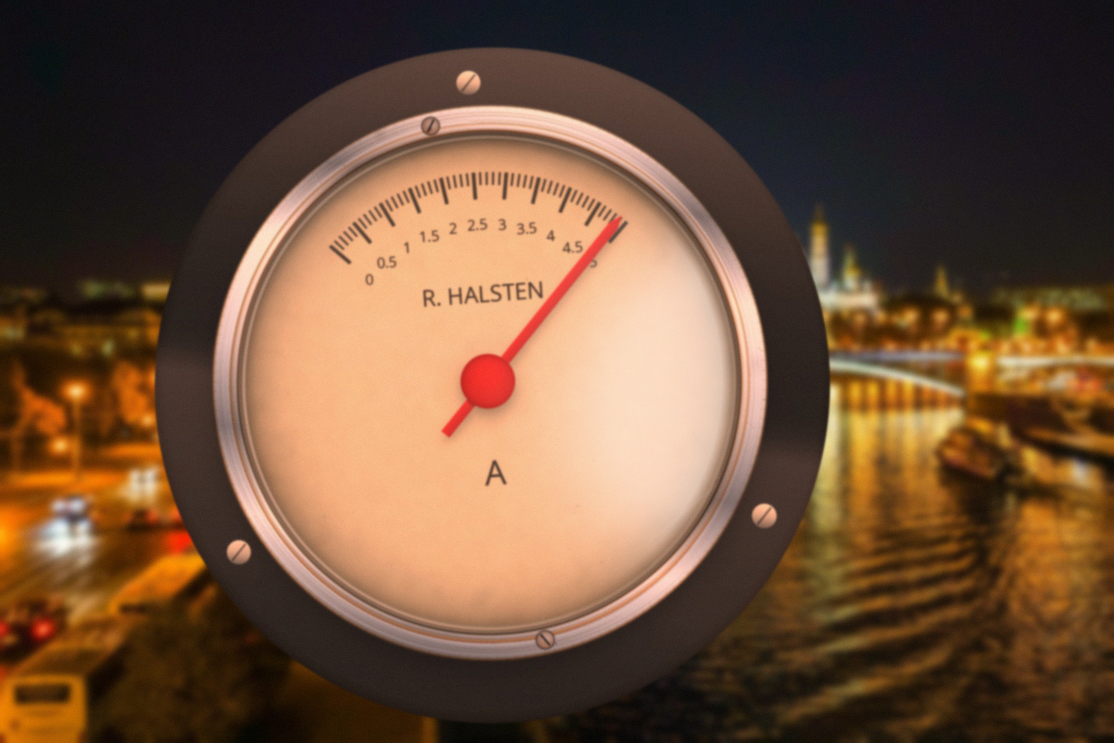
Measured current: 4.9A
